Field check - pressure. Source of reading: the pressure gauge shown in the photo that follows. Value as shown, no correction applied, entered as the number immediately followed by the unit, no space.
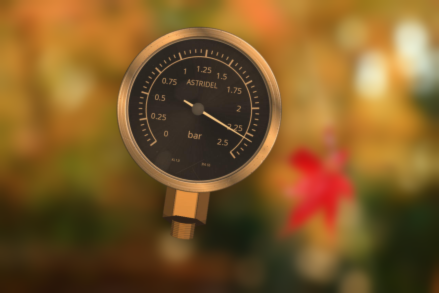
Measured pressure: 2.3bar
